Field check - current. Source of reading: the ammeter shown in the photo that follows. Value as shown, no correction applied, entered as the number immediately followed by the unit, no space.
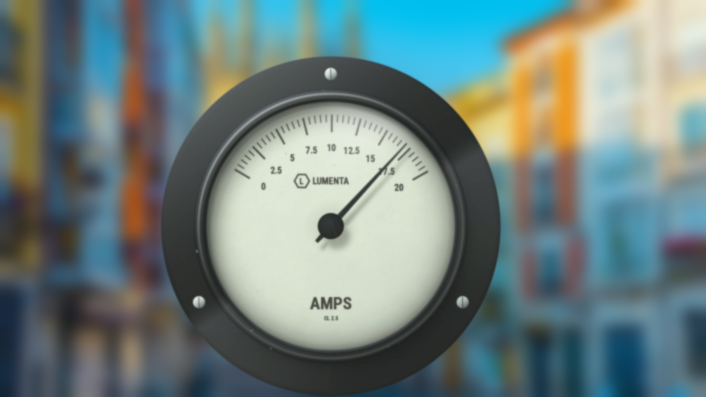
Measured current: 17A
